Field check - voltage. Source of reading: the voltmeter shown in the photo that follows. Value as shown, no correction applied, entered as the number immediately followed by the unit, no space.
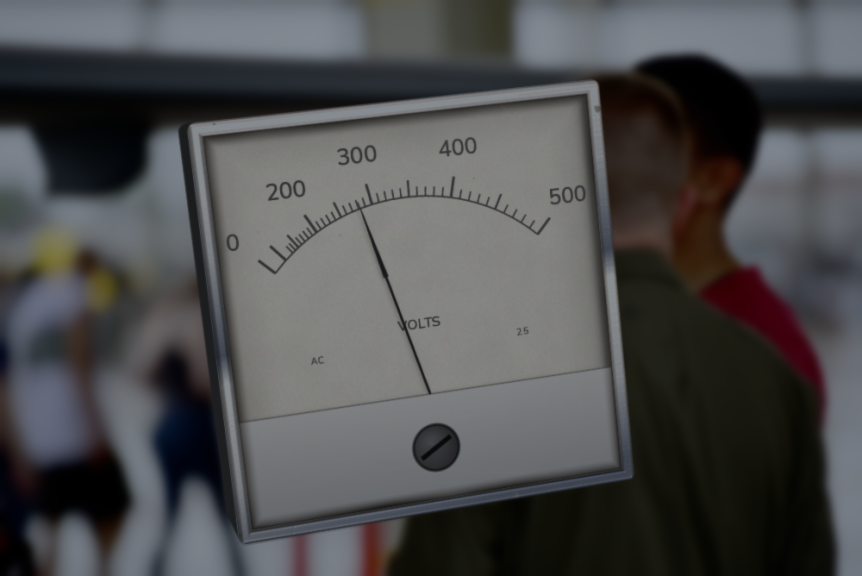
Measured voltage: 280V
